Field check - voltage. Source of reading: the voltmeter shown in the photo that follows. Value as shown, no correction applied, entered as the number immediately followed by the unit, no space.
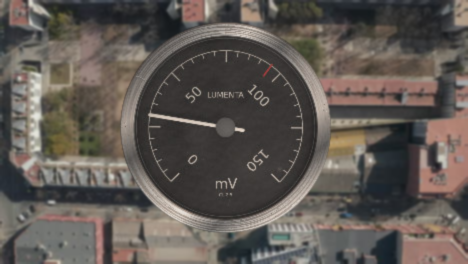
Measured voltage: 30mV
